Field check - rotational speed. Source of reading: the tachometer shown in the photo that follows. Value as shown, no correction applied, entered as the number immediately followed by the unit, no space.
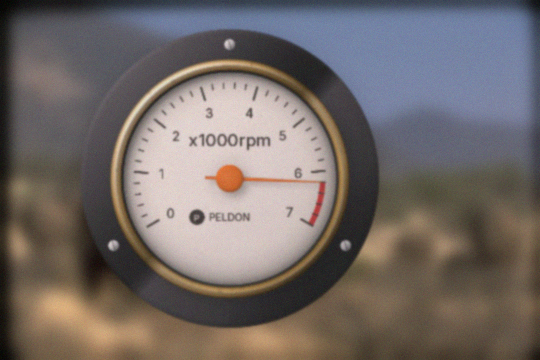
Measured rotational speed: 6200rpm
